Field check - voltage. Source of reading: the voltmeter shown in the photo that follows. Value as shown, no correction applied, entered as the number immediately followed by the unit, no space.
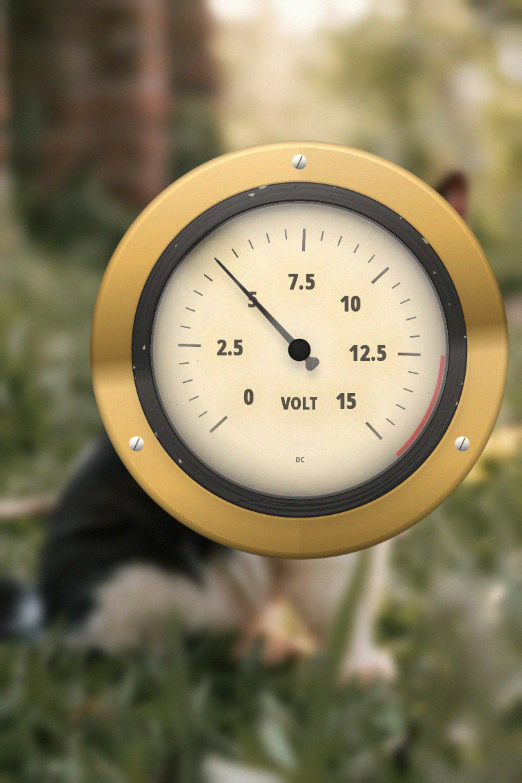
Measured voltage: 5V
